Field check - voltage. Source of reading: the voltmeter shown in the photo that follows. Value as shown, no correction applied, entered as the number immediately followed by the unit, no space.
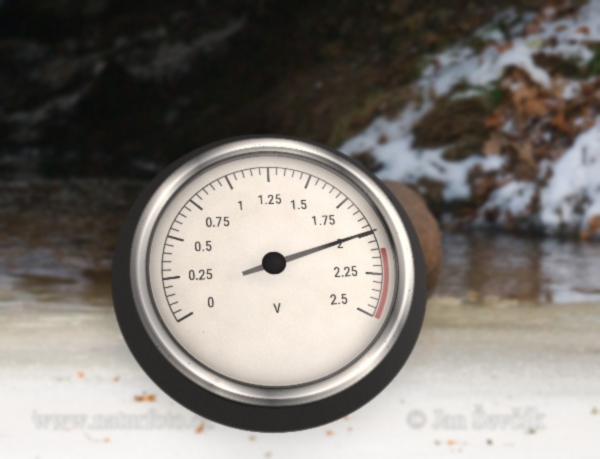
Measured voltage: 2V
